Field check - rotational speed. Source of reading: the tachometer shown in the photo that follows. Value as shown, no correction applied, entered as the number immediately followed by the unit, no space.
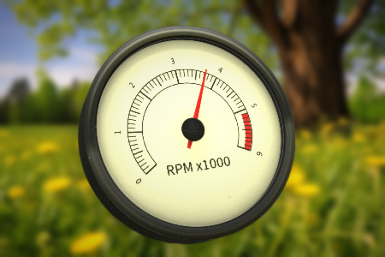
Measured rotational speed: 3700rpm
